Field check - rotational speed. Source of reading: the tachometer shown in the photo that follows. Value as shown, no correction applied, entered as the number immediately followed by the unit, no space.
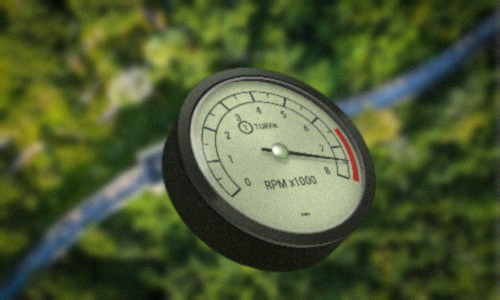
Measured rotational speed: 7500rpm
